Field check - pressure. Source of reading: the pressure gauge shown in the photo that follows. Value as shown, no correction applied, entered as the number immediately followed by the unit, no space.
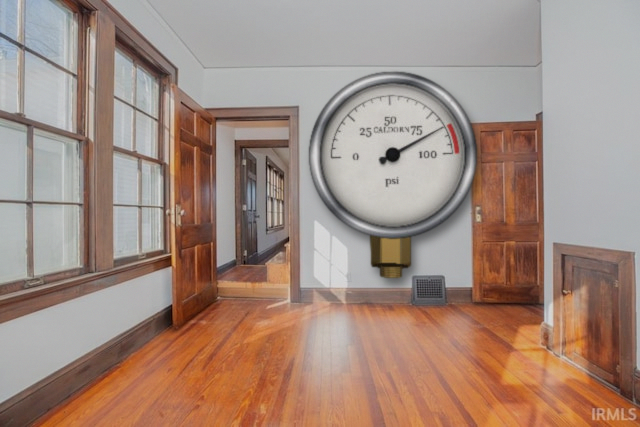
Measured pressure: 85psi
